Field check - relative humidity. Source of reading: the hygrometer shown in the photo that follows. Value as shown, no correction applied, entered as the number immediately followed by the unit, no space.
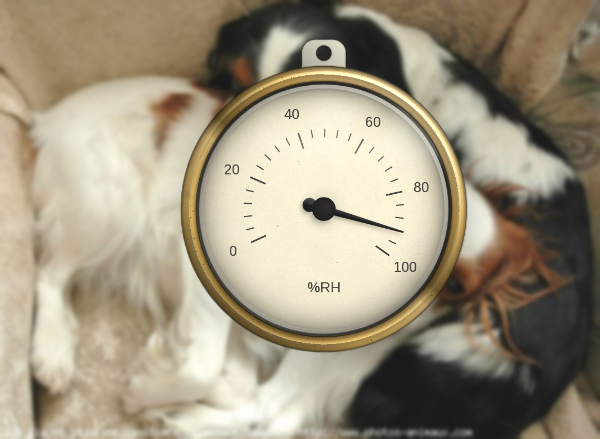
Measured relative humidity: 92%
